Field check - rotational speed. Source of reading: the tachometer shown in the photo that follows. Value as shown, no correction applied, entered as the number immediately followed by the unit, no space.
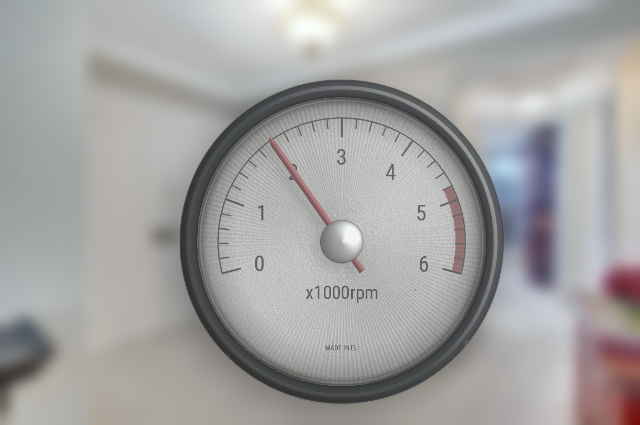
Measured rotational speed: 2000rpm
